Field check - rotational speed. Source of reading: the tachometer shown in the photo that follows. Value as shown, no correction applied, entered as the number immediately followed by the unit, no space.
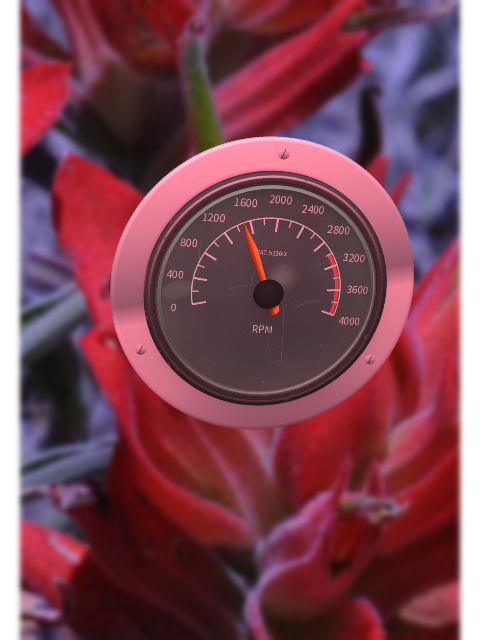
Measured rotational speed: 1500rpm
